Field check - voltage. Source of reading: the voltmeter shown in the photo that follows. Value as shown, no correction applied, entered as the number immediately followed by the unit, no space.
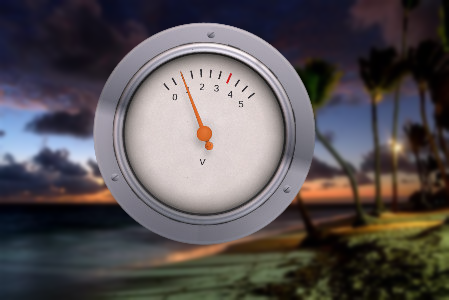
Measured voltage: 1V
